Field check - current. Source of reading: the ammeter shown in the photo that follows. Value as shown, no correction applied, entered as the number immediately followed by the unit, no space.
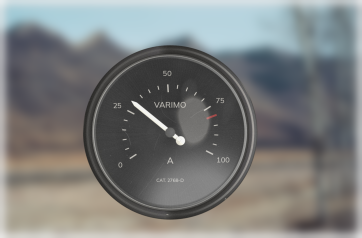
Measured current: 30A
